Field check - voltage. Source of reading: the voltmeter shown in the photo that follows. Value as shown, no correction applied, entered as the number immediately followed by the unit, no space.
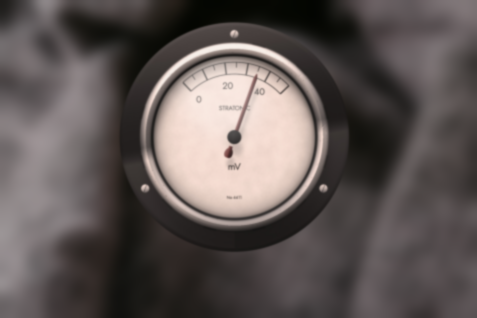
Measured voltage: 35mV
